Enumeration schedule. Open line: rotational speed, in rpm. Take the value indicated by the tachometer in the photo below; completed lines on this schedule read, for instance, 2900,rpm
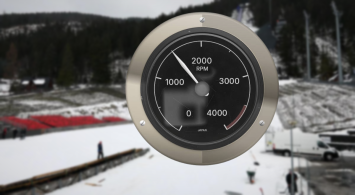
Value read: 1500,rpm
